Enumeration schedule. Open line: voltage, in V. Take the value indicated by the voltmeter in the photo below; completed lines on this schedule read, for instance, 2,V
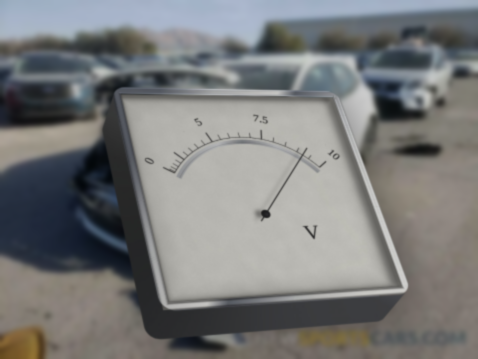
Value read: 9.25,V
